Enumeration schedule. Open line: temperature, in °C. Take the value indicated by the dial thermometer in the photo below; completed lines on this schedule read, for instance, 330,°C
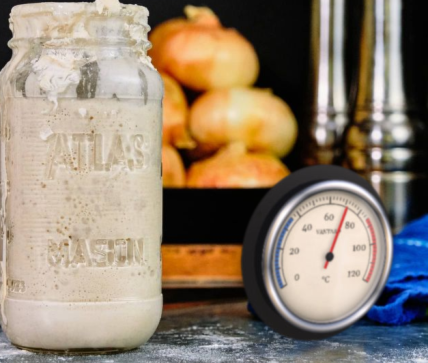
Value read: 70,°C
